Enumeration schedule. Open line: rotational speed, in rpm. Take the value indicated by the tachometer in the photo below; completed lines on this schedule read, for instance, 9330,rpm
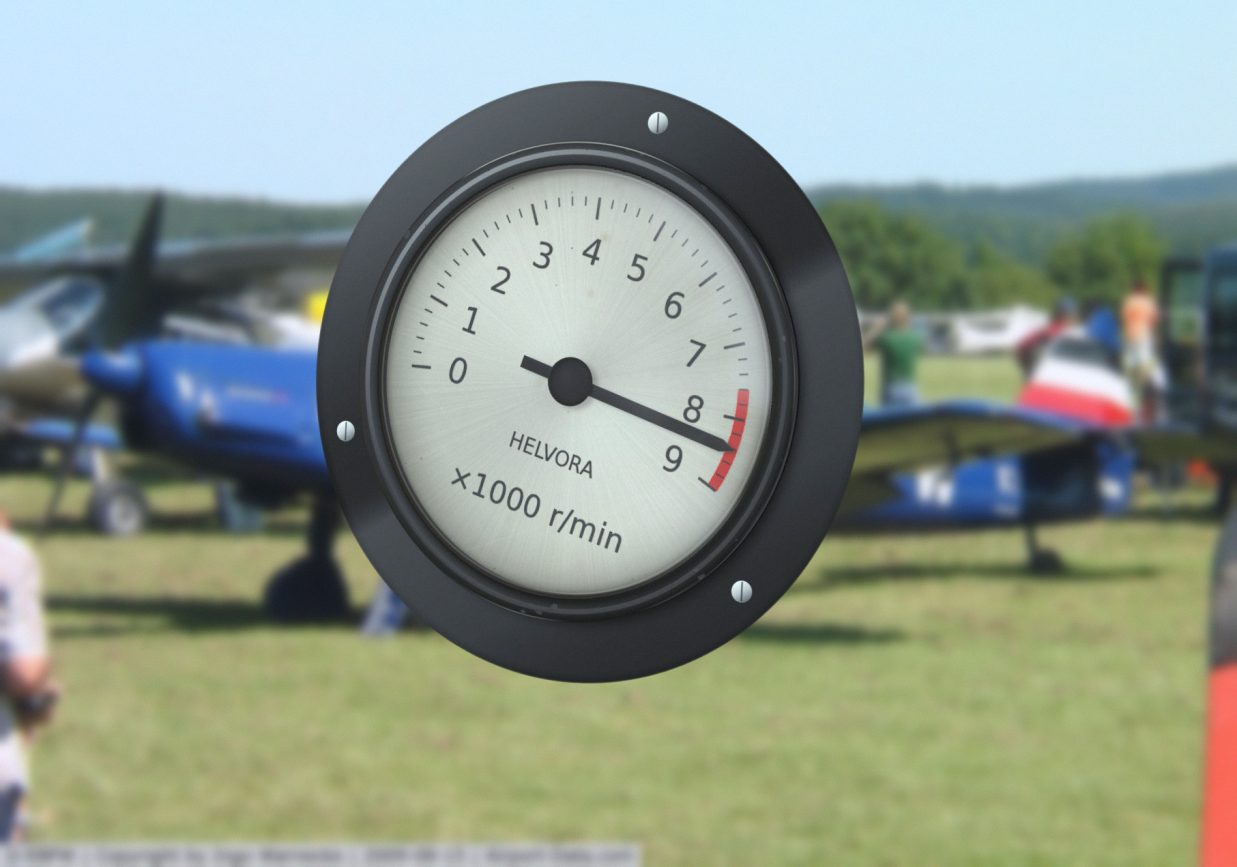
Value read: 8400,rpm
